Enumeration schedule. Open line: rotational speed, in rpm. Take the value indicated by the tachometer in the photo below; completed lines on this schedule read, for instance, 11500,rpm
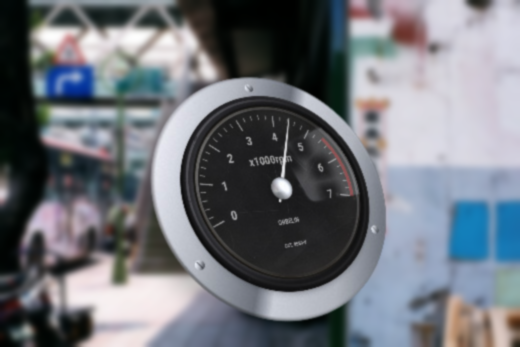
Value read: 4400,rpm
